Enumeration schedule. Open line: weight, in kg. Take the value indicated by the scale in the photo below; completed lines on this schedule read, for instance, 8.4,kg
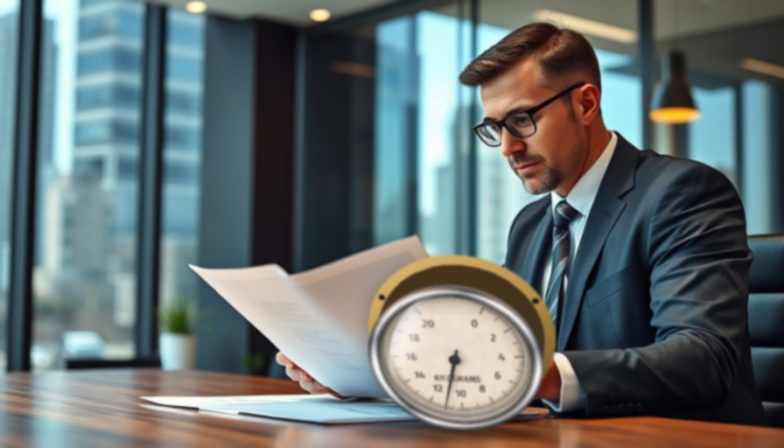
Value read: 11,kg
